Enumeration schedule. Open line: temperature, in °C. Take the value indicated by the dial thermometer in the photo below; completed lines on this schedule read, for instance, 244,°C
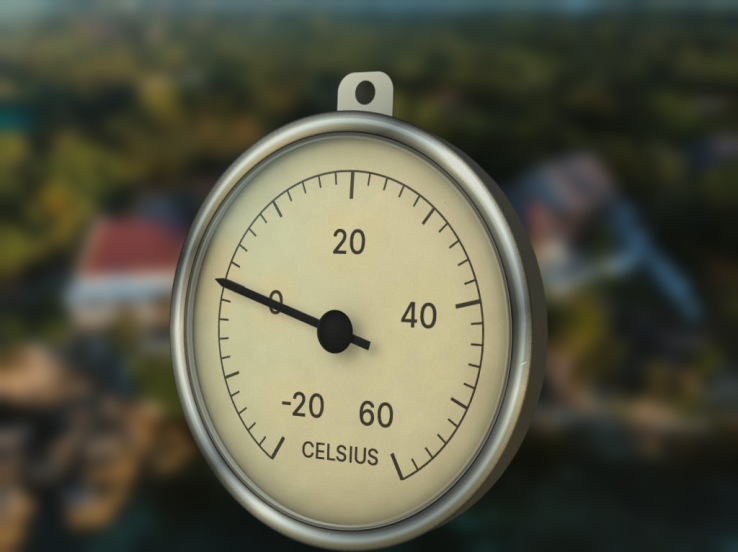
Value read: 0,°C
